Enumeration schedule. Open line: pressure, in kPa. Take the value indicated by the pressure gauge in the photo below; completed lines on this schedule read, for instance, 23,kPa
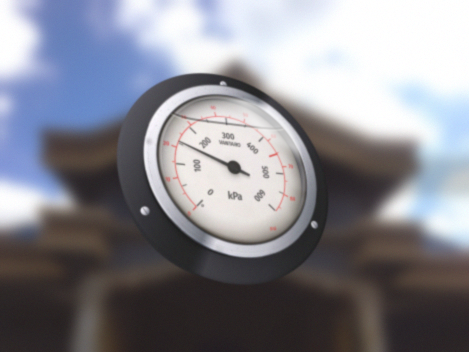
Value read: 150,kPa
